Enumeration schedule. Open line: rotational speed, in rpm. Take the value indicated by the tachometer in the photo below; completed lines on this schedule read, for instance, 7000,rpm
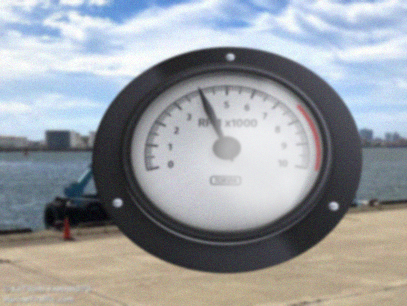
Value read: 4000,rpm
